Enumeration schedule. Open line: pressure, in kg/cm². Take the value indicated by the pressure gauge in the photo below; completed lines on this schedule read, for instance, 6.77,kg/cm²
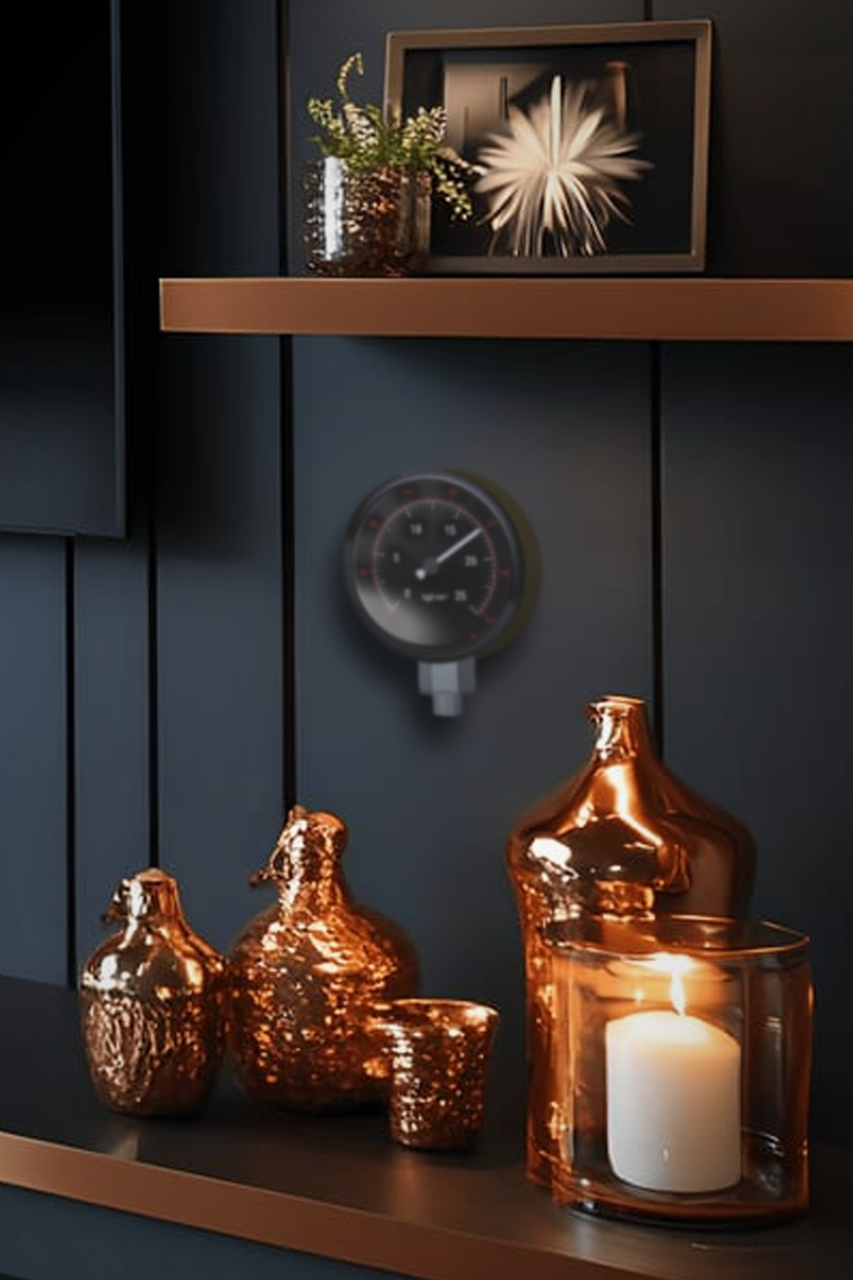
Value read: 17.5,kg/cm²
